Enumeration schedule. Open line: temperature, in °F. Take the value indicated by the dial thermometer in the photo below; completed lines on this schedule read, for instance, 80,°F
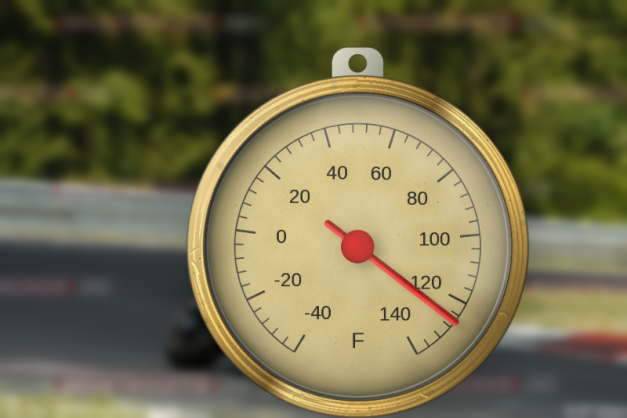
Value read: 126,°F
